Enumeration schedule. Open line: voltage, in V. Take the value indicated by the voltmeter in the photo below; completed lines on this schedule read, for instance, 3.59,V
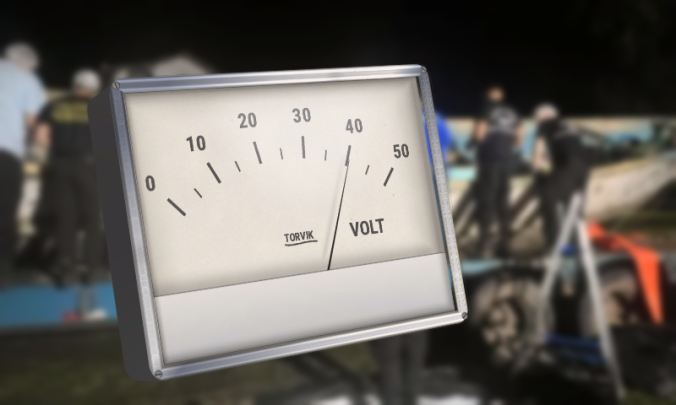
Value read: 40,V
